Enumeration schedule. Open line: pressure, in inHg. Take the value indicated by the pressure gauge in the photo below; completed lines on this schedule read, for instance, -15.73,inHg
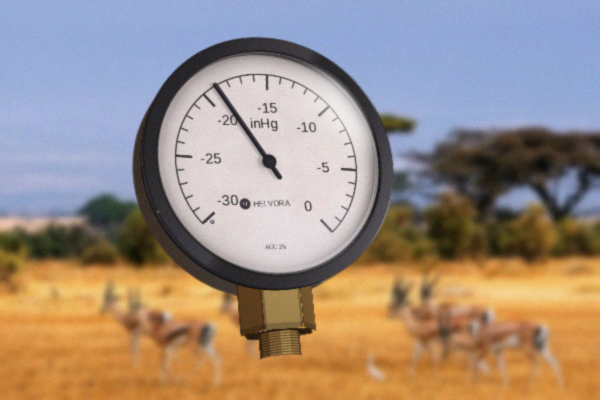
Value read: -19,inHg
